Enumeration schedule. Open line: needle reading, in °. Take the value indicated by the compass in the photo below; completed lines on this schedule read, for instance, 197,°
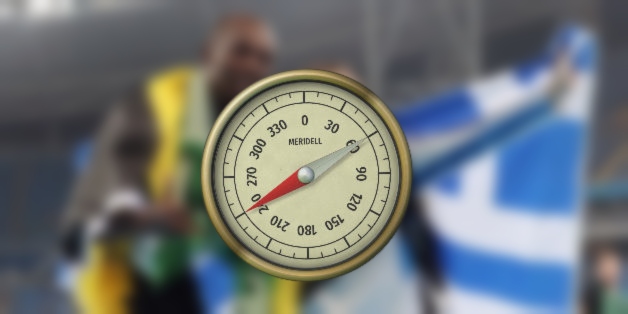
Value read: 240,°
